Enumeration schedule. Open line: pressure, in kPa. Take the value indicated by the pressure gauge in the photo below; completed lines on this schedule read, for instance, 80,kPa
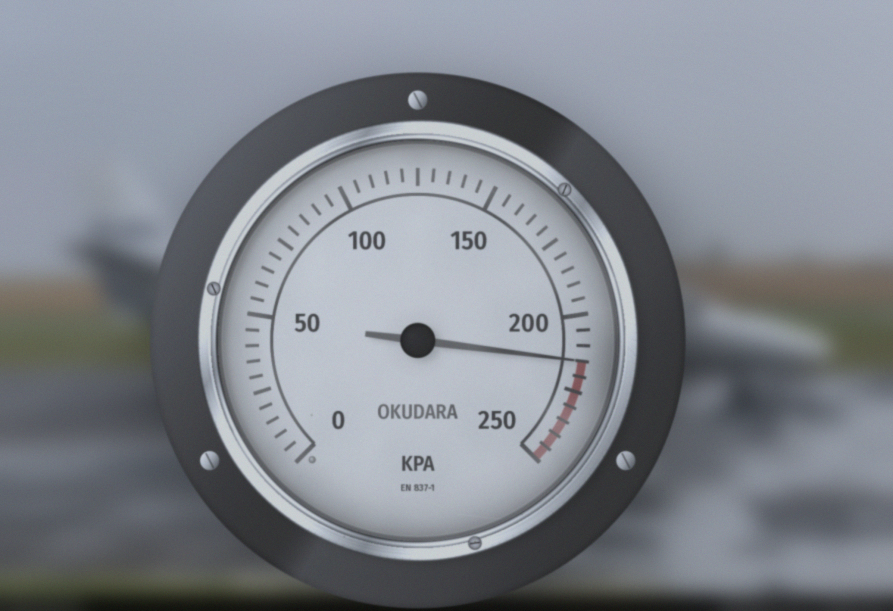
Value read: 215,kPa
